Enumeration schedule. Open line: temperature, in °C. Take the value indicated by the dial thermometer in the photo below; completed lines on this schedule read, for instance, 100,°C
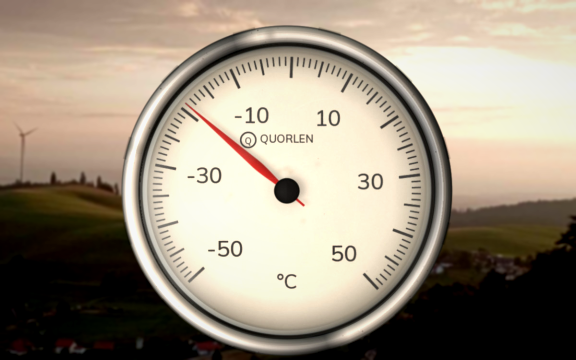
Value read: -19,°C
